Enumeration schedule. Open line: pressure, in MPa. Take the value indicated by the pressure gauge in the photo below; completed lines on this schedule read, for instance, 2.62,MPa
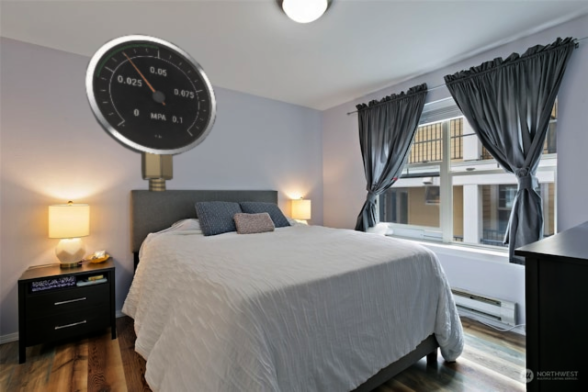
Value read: 0.035,MPa
